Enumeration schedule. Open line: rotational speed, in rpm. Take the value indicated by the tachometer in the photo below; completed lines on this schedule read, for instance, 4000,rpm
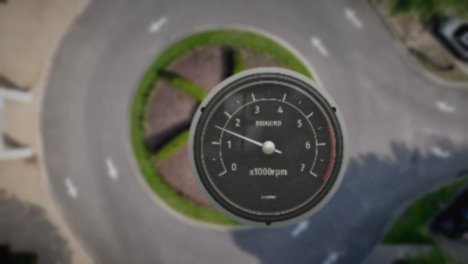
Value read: 1500,rpm
